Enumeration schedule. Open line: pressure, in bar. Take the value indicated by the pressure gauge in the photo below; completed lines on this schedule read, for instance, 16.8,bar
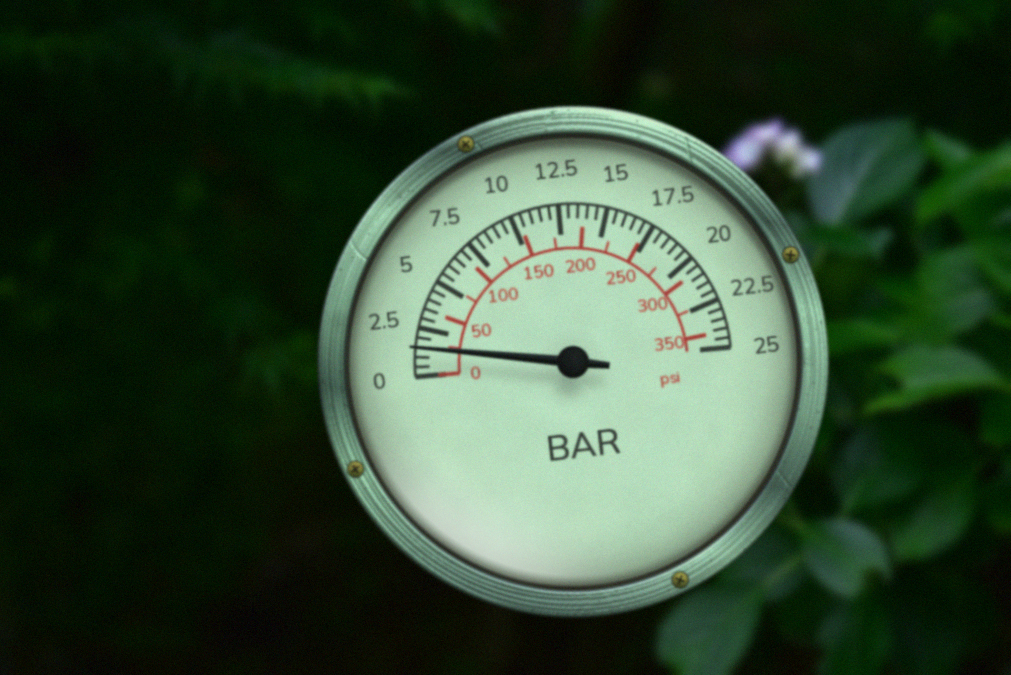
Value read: 1.5,bar
